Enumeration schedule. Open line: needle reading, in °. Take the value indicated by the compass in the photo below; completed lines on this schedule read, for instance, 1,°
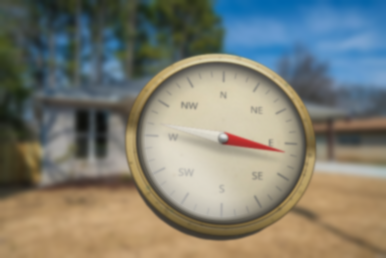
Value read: 100,°
